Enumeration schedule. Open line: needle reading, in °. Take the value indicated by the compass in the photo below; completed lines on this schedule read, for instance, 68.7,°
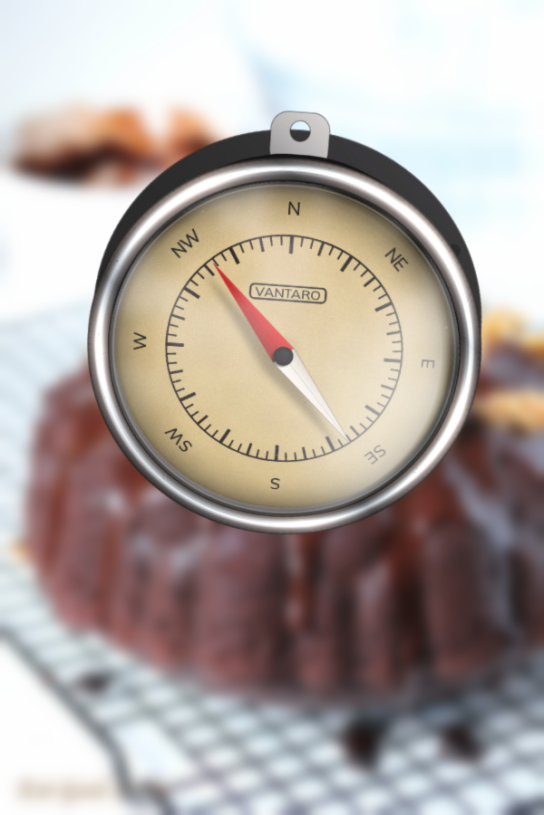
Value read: 320,°
